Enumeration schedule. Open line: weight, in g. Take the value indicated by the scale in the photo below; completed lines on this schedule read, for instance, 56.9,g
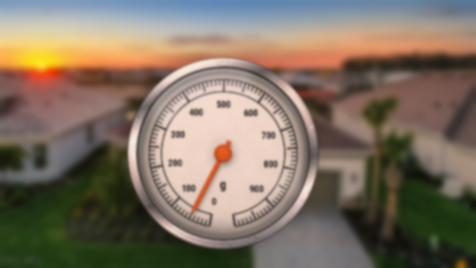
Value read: 50,g
